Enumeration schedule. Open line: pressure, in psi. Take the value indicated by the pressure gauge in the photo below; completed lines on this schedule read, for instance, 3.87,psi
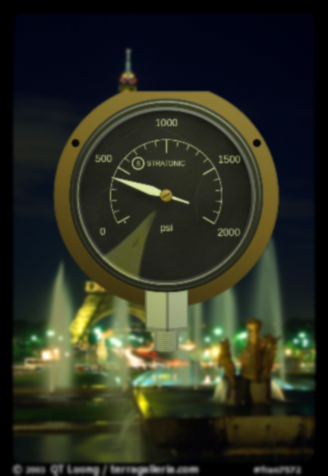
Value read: 400,psi
